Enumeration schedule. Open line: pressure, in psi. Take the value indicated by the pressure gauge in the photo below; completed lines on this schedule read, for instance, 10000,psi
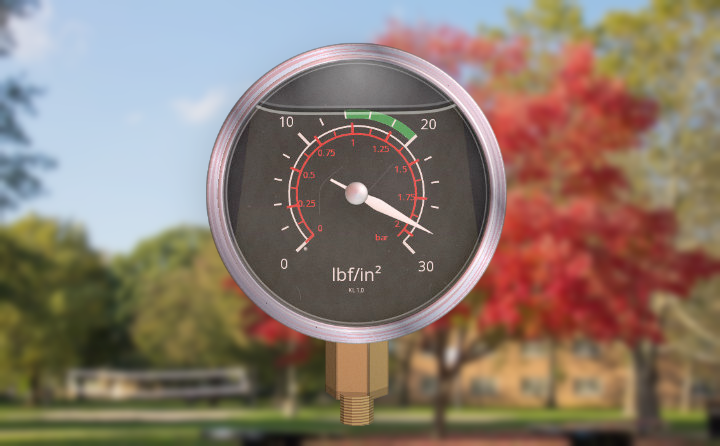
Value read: 28,psi
